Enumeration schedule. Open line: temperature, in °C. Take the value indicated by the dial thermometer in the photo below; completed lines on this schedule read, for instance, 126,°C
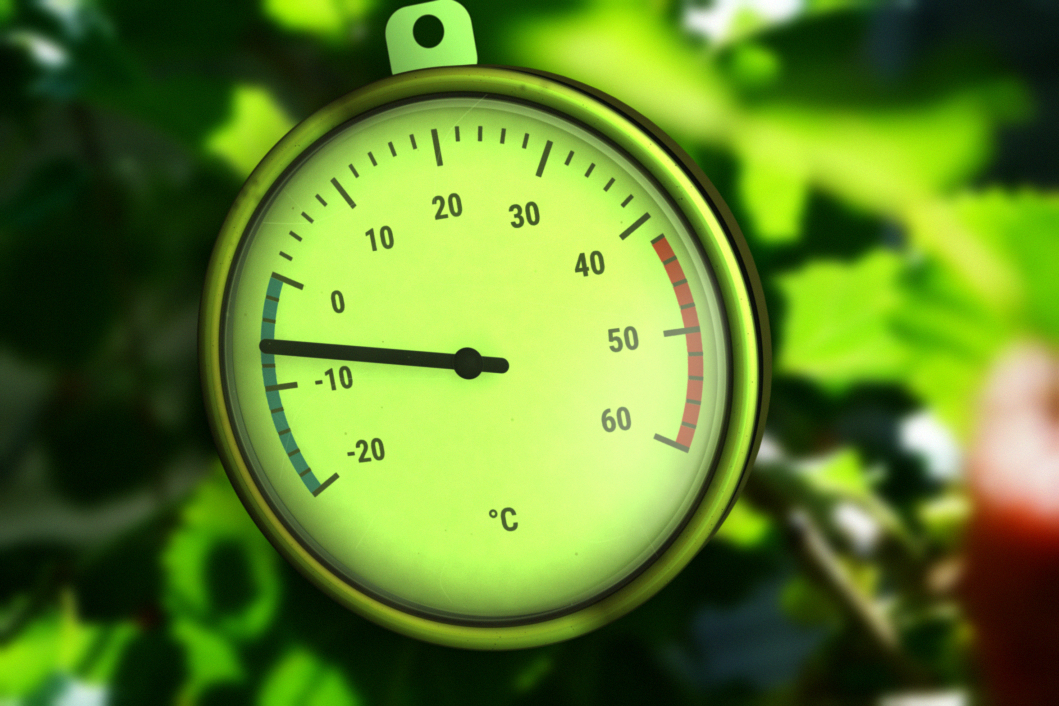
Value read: -6,°C
